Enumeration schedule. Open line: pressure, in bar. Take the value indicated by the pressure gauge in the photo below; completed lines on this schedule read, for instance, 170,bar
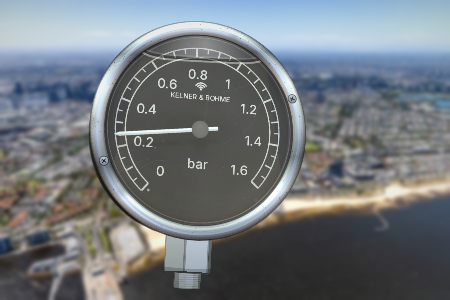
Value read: 0.25,bar
